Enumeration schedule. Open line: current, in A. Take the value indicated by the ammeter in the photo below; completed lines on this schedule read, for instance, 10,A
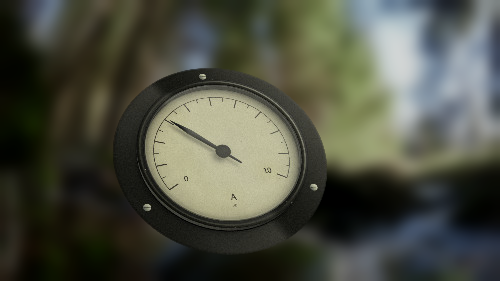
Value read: 3,A
